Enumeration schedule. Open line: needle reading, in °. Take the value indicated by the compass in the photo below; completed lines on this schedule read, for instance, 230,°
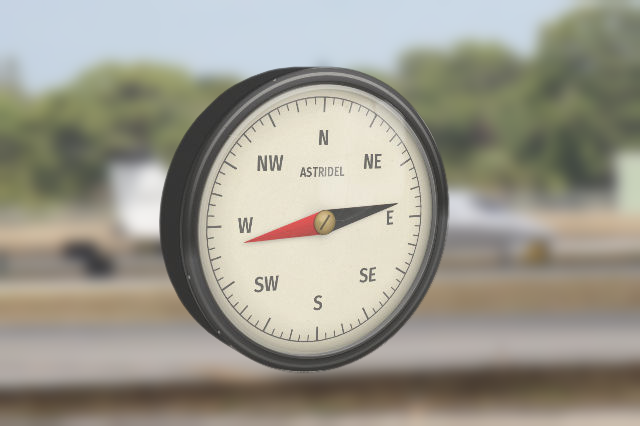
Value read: 260,°
